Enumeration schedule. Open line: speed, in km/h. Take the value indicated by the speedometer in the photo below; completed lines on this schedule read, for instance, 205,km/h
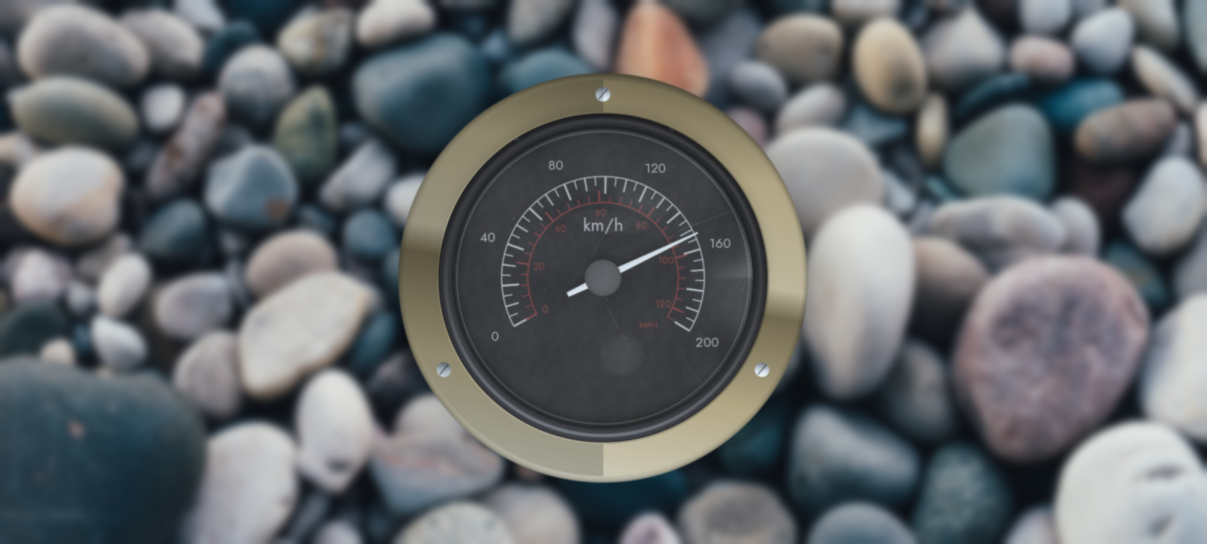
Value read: 152.5,km/h
